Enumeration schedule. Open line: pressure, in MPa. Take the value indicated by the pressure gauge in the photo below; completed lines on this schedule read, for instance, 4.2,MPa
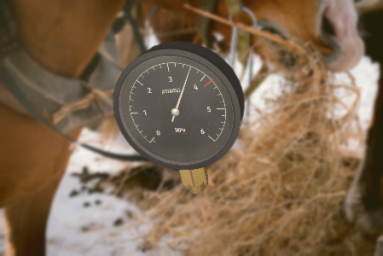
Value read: 3.6,MPa
